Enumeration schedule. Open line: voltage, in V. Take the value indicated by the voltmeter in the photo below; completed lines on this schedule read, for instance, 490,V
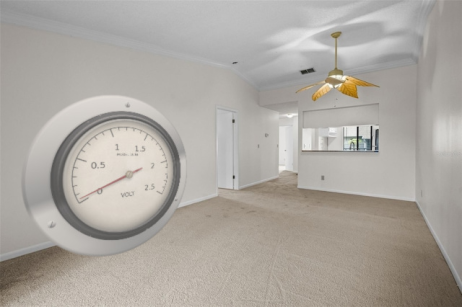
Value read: 0.05,V
